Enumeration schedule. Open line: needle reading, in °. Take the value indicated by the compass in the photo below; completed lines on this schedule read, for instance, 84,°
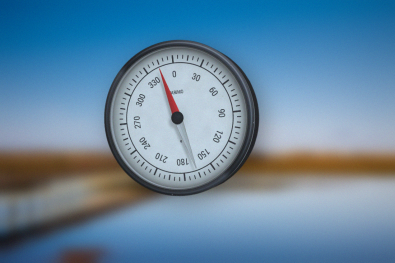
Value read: 345,°
